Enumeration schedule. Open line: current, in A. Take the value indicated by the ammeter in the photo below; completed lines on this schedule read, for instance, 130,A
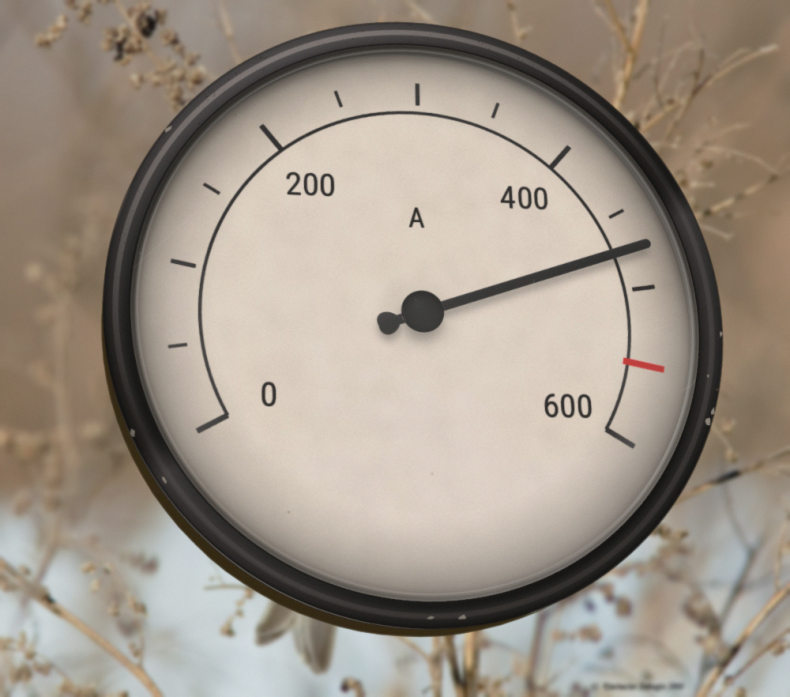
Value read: 475,A
